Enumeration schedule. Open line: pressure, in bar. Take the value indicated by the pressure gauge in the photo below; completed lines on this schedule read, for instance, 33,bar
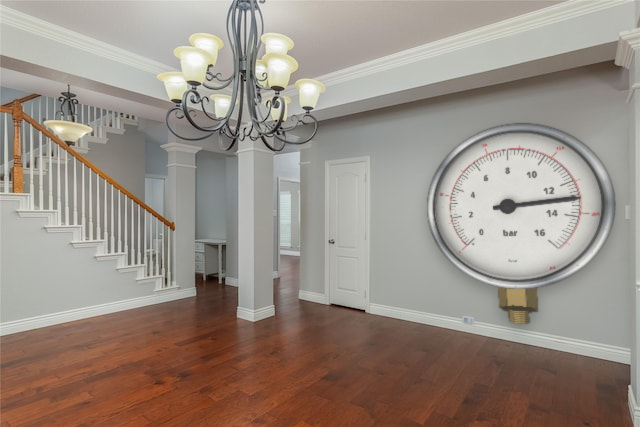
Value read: 13,bar
